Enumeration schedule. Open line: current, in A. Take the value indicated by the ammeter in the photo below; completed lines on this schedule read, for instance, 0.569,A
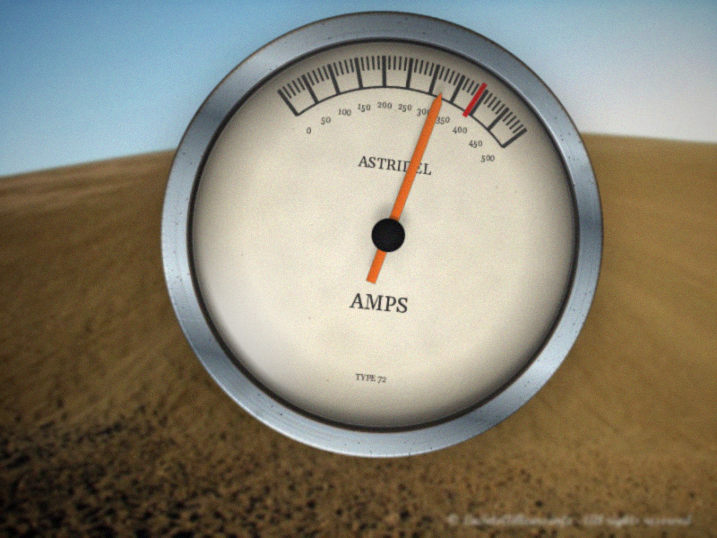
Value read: 320,A
